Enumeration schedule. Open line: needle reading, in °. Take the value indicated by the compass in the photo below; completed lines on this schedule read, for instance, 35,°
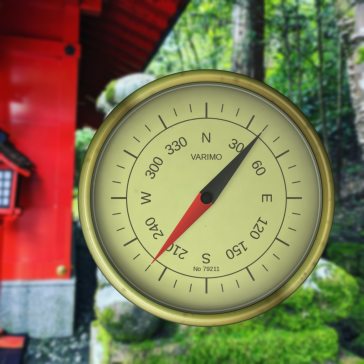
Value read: 220,°
